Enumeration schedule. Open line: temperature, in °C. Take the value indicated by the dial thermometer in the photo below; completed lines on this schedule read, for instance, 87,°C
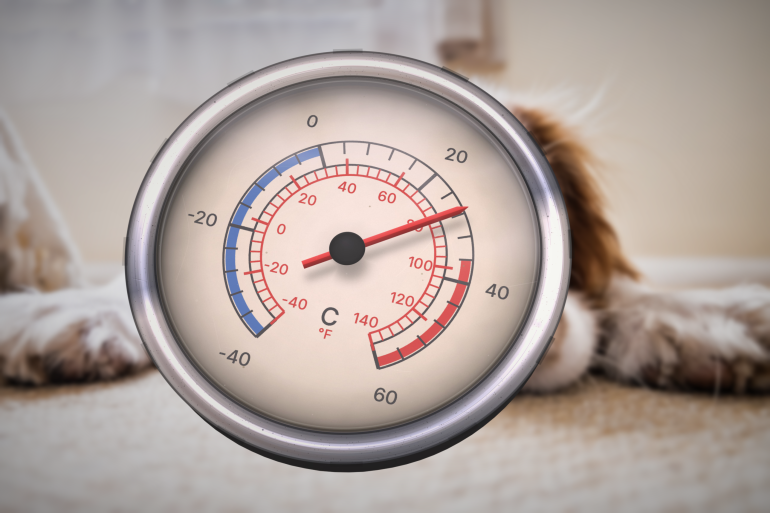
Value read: 28,°C
